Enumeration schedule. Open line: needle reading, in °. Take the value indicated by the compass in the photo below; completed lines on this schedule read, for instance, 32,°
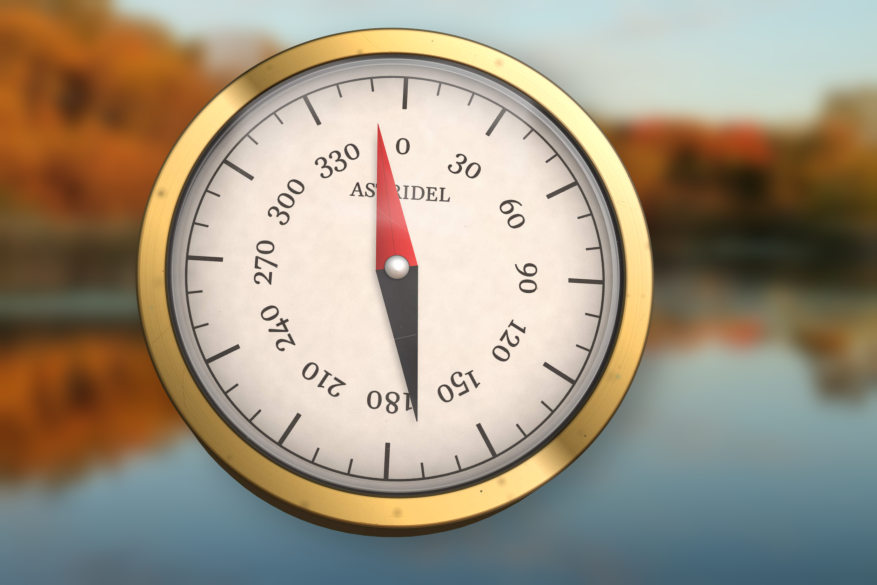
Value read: 350,°
